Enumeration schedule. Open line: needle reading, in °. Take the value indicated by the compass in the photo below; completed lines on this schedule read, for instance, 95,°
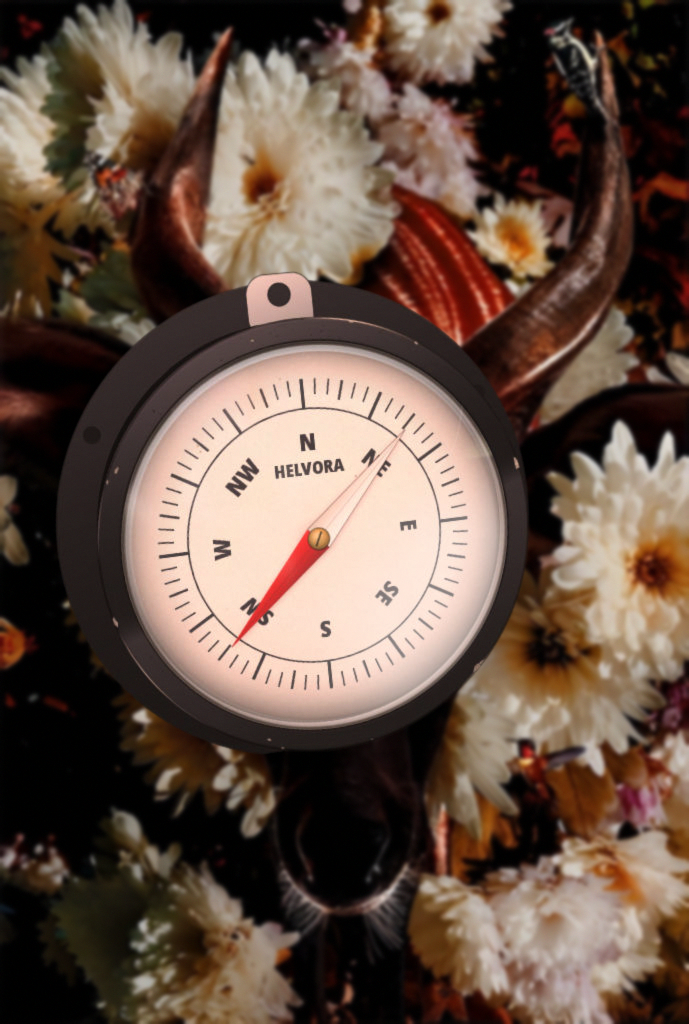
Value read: 225,°
